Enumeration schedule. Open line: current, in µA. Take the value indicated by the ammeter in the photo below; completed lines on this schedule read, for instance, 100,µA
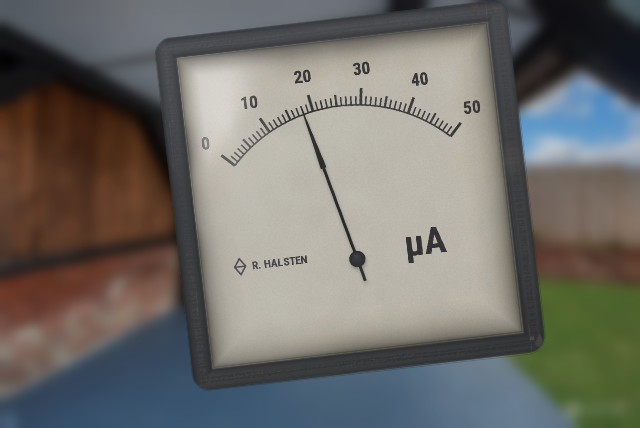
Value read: 18,µA
